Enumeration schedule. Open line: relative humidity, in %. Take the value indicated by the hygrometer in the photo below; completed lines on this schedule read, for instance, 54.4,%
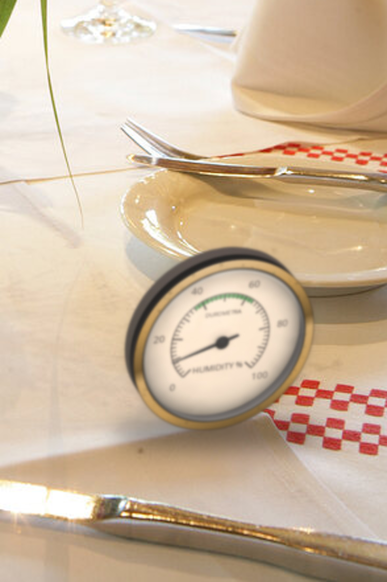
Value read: 10,%
